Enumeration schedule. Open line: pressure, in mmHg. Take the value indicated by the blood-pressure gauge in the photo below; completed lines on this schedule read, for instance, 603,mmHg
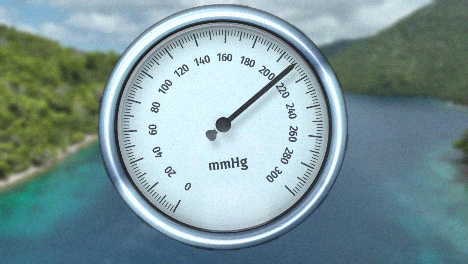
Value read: 210,mmHg
